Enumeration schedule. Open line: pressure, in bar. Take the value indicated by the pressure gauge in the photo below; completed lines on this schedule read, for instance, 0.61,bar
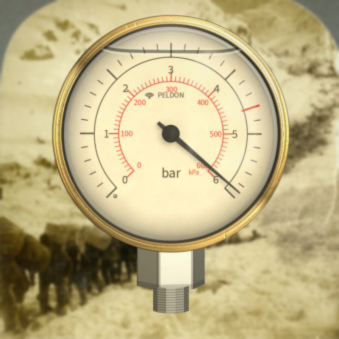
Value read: 5.9,bar
